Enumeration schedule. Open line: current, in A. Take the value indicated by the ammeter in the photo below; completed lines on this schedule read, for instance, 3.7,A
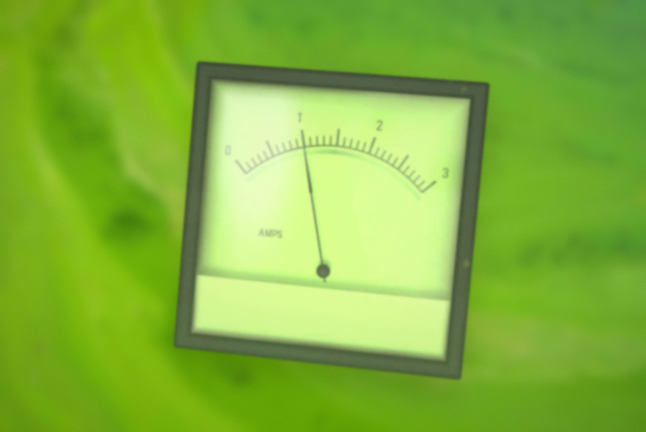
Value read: 1,A
